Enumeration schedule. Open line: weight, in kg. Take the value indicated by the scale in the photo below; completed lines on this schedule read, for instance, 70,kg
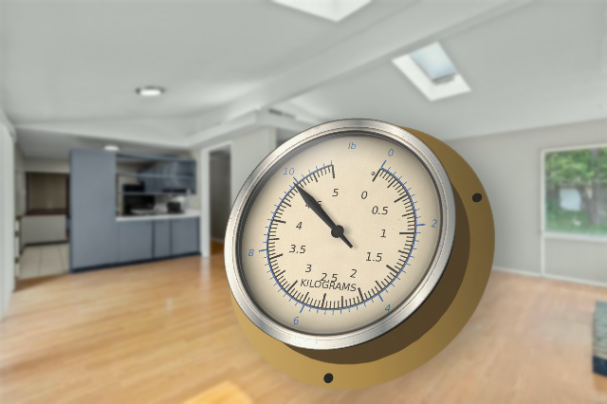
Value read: 4.5,kg
